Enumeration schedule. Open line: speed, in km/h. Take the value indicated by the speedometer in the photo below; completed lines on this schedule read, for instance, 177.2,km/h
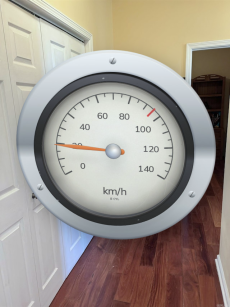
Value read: 20,km/h
